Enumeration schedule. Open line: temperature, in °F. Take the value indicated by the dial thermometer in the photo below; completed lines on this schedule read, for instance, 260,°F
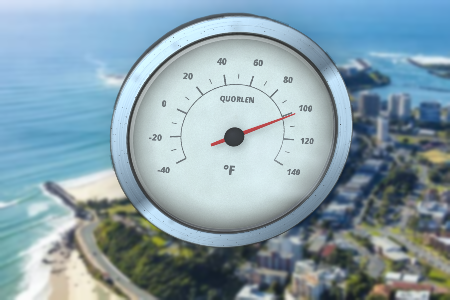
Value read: 100,°F
